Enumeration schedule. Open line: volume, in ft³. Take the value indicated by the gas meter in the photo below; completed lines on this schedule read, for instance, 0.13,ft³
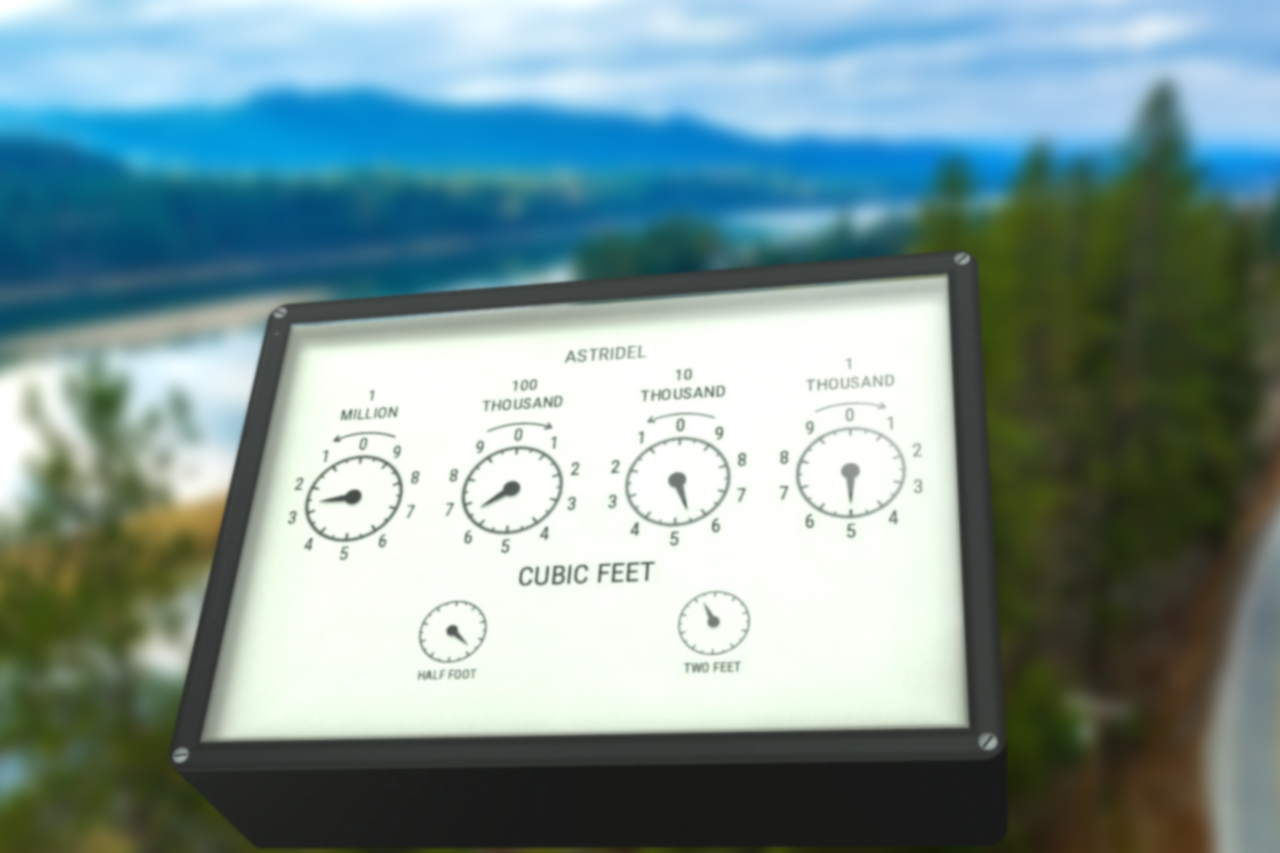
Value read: 265500,ft³
